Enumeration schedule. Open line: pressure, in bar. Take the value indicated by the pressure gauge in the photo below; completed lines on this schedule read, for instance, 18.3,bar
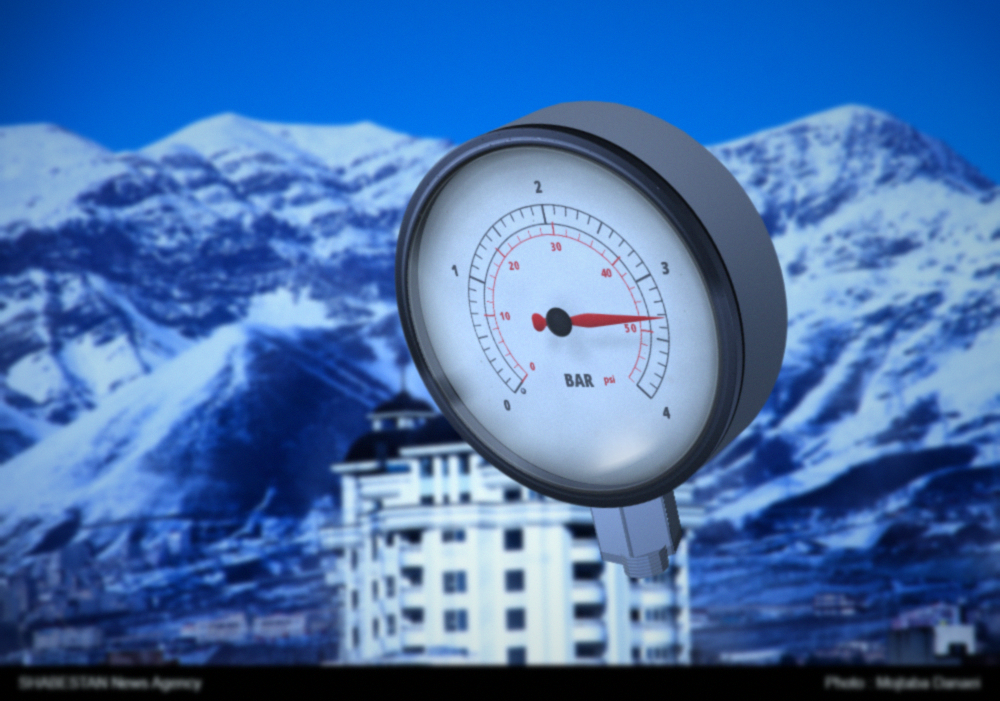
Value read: 3.3,bar
